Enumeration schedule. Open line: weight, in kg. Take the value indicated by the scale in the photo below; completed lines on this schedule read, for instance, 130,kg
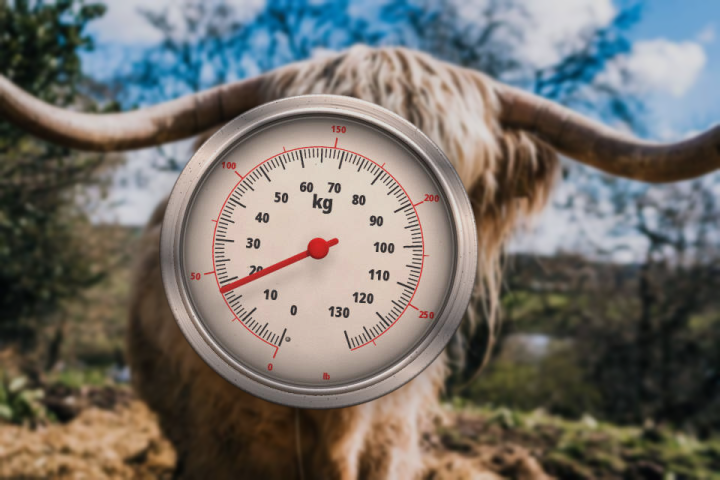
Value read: 18,kg
